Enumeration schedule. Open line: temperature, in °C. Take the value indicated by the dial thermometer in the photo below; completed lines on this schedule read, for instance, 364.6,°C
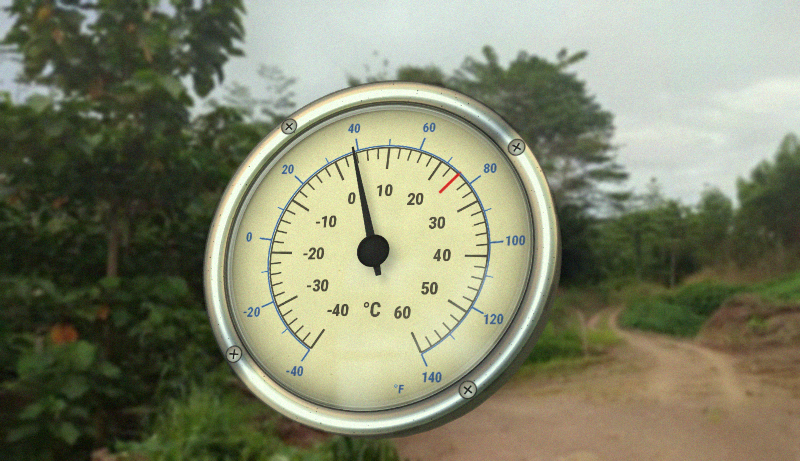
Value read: 4,°C
